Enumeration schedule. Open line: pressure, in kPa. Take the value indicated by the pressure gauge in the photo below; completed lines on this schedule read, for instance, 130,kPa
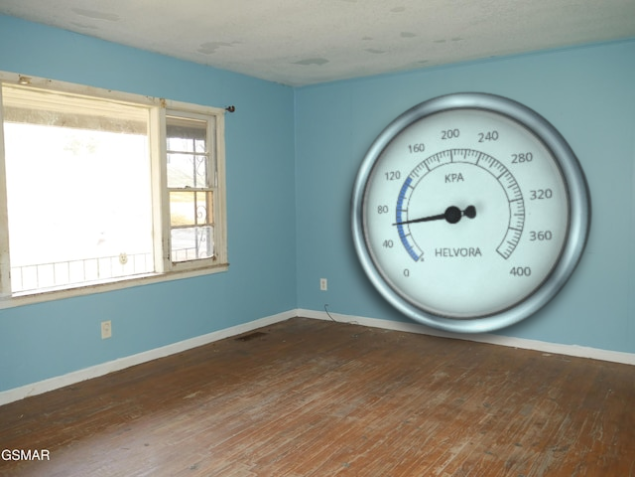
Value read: 60,kPa
